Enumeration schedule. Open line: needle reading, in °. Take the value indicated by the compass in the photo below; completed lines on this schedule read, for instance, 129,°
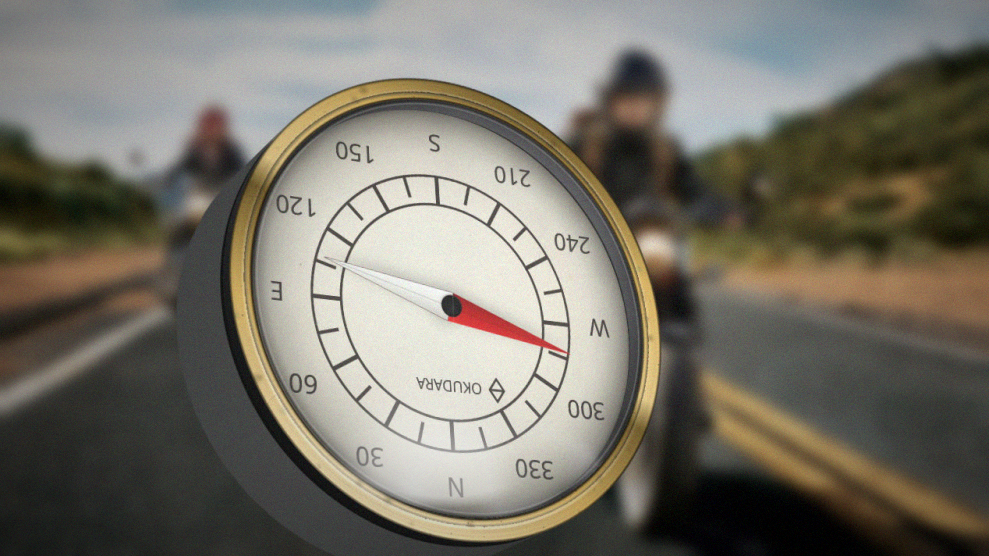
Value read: 285,°
